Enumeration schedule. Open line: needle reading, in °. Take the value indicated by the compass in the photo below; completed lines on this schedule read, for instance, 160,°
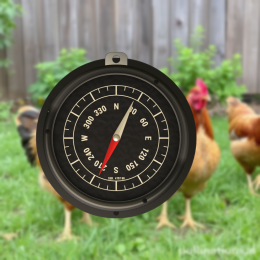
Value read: 205,°
